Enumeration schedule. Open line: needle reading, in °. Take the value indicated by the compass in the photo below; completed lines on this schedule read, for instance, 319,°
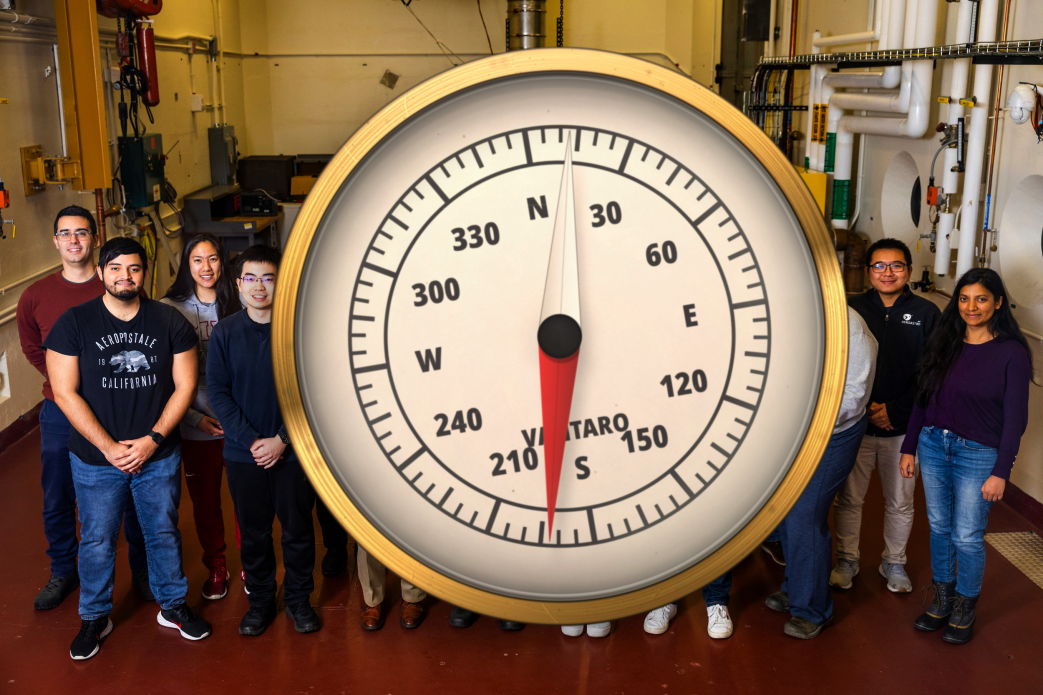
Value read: 192.5,°
